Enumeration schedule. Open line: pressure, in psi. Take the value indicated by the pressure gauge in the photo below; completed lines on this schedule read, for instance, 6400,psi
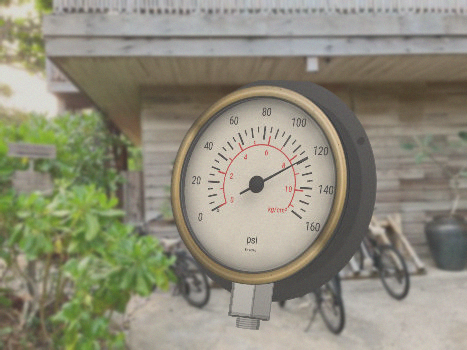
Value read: 120,psi
